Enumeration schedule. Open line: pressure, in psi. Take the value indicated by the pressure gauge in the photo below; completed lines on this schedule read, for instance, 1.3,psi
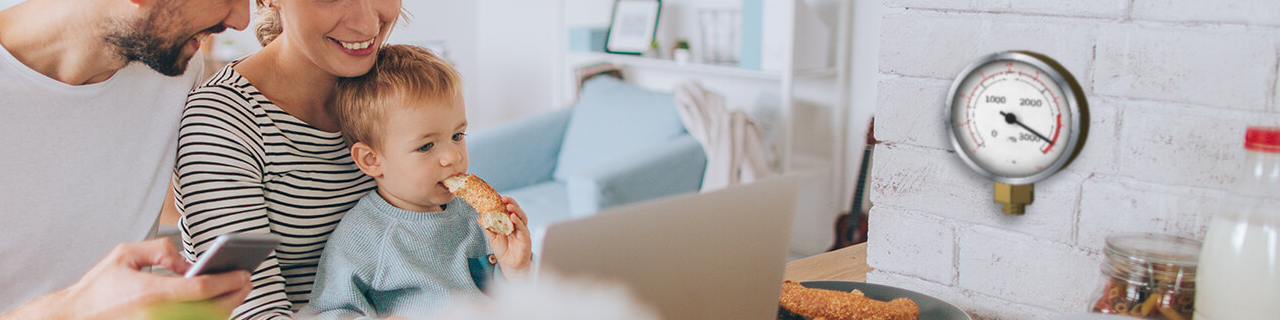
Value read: 2800,psi
